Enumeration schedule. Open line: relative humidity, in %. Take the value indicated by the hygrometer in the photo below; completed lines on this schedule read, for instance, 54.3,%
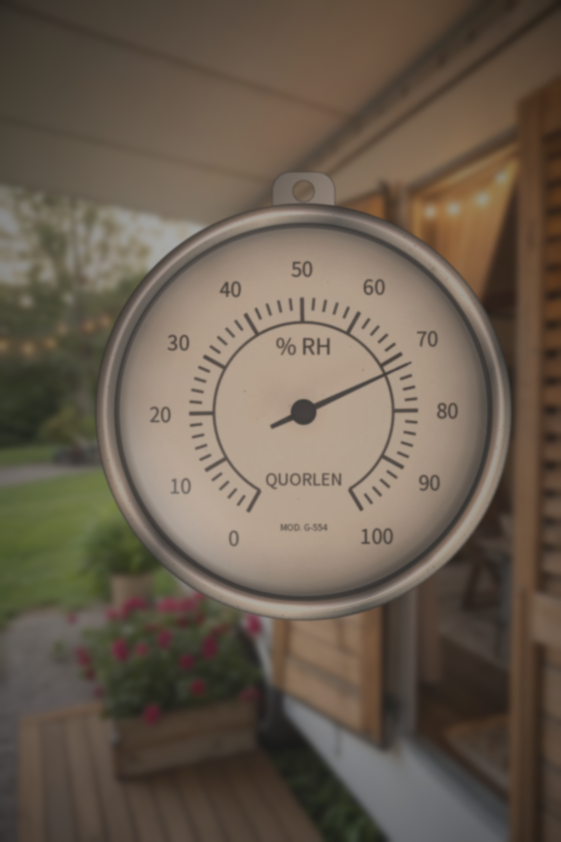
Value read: 72,%
